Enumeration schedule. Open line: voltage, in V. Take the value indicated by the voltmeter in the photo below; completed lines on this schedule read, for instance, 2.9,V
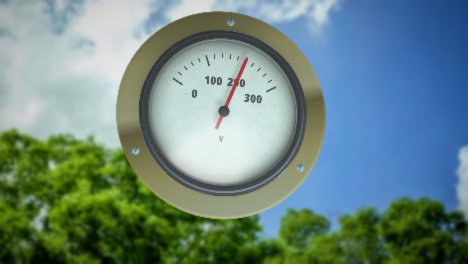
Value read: 200,V
